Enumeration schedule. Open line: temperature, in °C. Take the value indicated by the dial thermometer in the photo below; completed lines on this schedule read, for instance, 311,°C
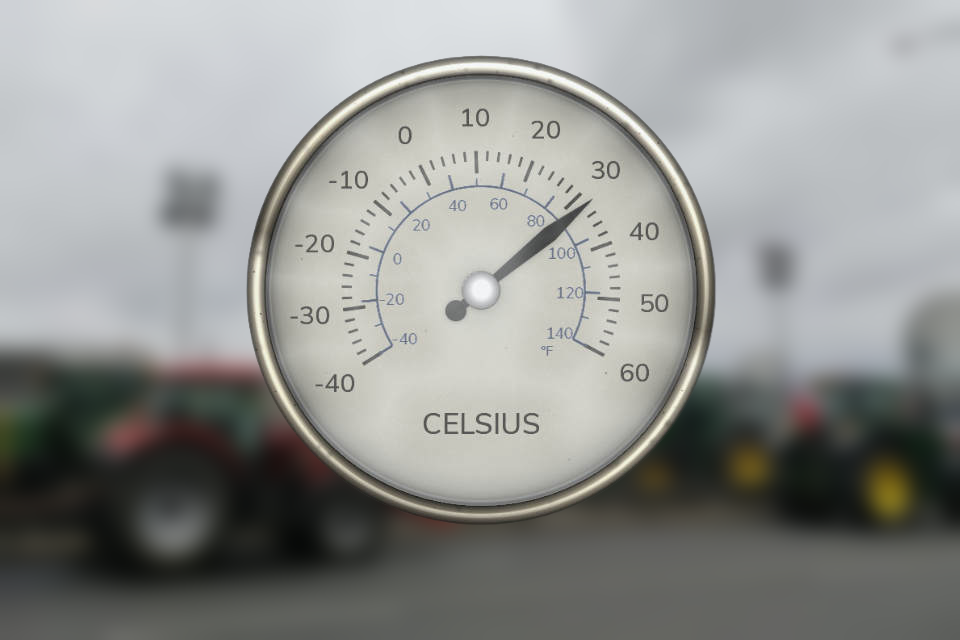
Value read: 32,°C
